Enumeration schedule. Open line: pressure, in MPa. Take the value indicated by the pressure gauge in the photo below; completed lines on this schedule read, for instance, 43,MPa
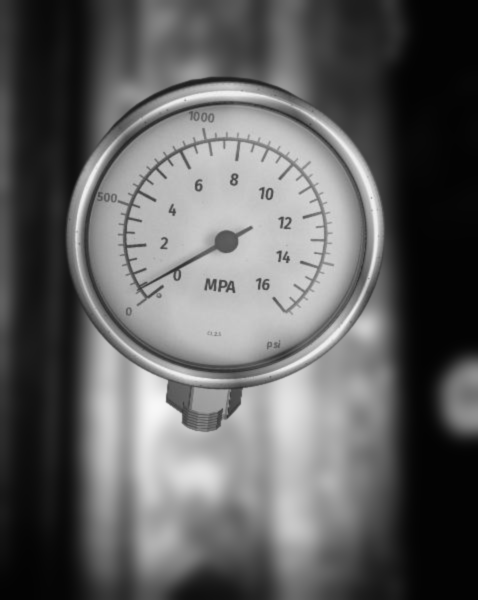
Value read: 0.5,MPa
